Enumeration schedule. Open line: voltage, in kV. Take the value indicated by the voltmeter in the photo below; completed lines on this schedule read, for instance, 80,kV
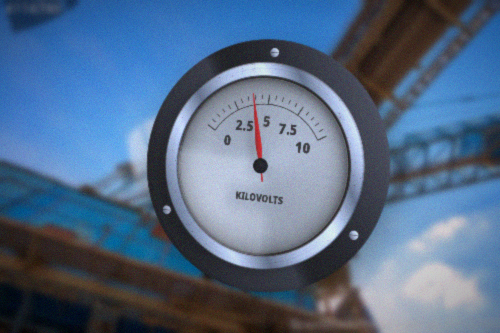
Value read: 4,kV
